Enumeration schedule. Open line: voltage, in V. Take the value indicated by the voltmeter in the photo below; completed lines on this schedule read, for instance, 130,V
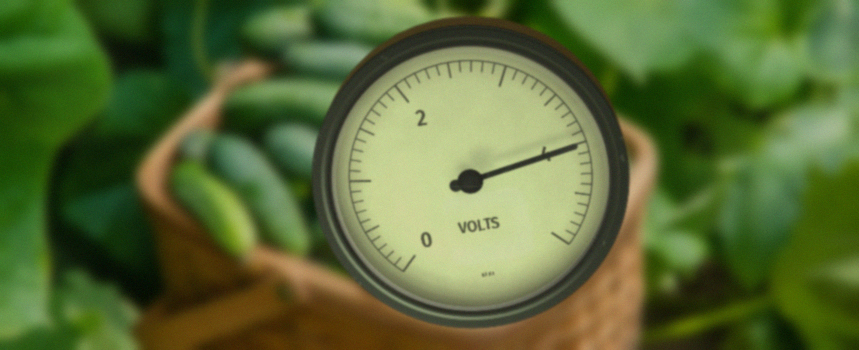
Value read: 4,V
